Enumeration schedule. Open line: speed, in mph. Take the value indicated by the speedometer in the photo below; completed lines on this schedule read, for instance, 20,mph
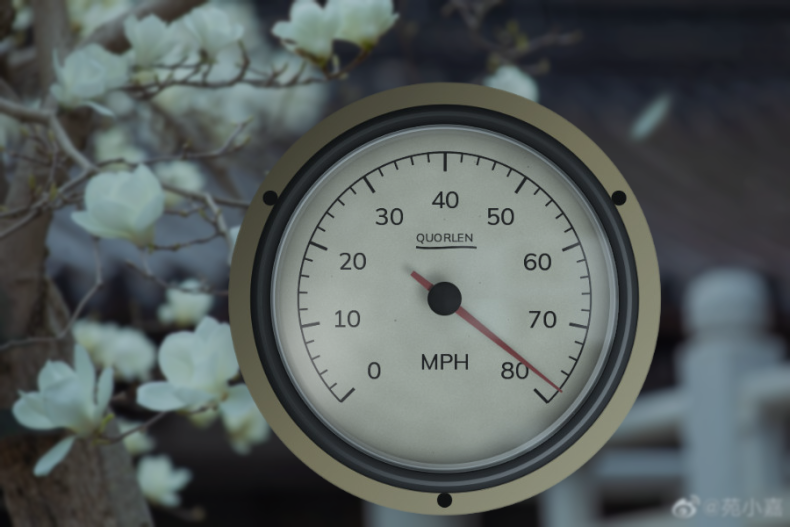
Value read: 78,mph
